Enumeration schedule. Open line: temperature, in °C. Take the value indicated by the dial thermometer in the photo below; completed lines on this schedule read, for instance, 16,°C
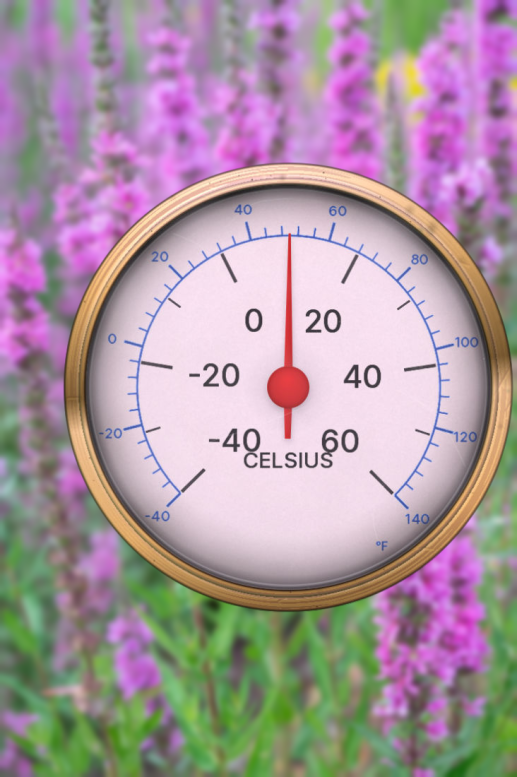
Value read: 10,°C
